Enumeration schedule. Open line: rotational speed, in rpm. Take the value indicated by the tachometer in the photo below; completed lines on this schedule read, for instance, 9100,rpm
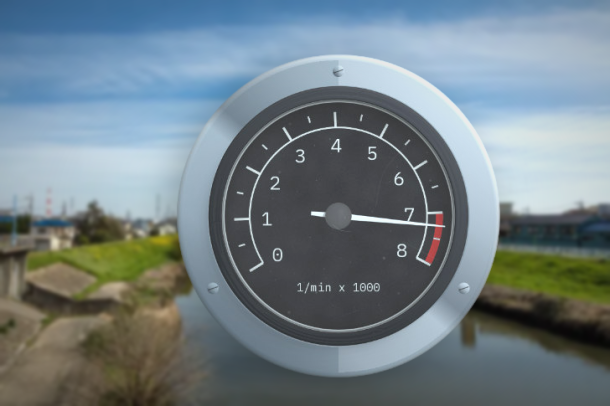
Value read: 7250,rpm
